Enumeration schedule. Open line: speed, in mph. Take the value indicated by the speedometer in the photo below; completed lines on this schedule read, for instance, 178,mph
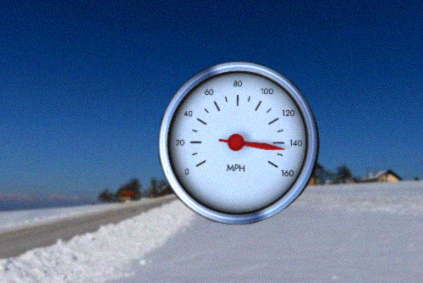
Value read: 145,mph
